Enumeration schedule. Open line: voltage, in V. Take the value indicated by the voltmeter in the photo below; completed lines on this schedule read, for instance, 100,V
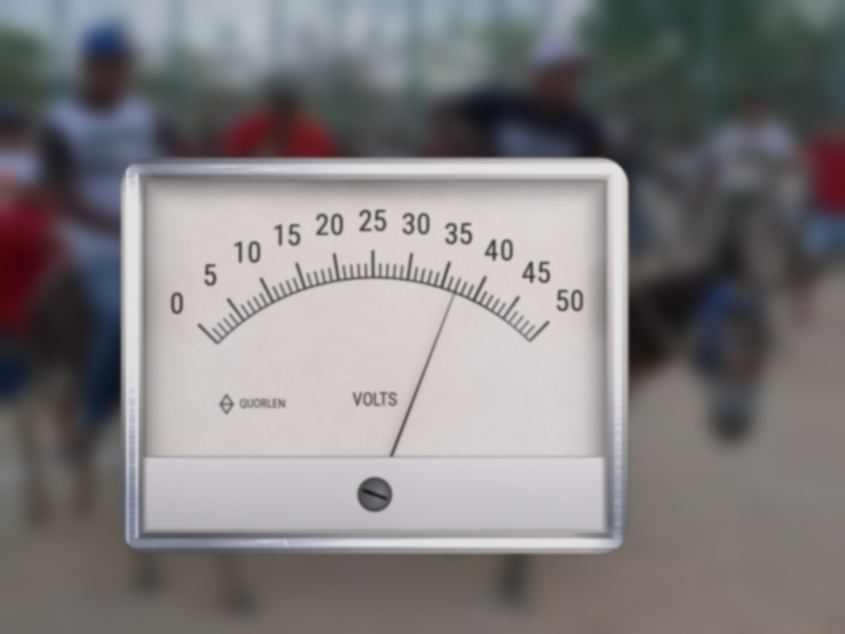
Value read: 37,V
